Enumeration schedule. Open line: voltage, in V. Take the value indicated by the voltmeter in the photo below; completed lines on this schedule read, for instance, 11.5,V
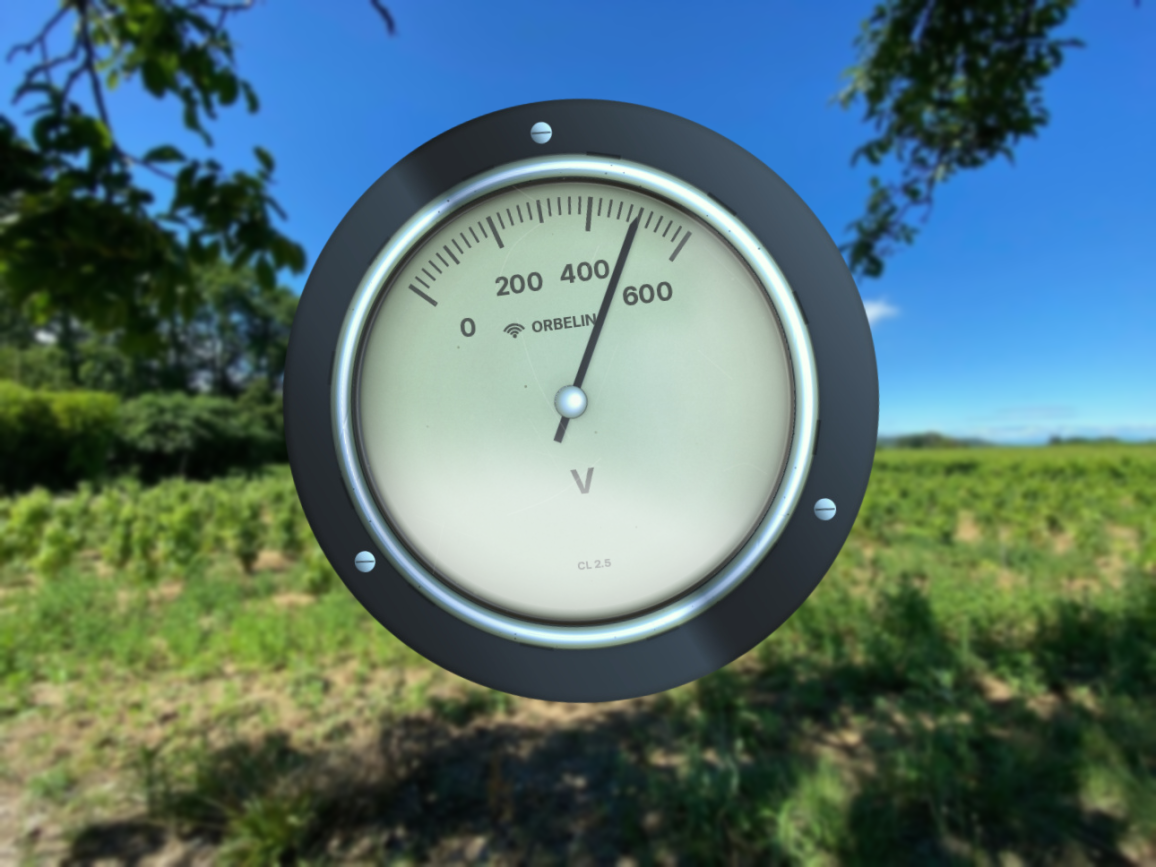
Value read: 500,V
